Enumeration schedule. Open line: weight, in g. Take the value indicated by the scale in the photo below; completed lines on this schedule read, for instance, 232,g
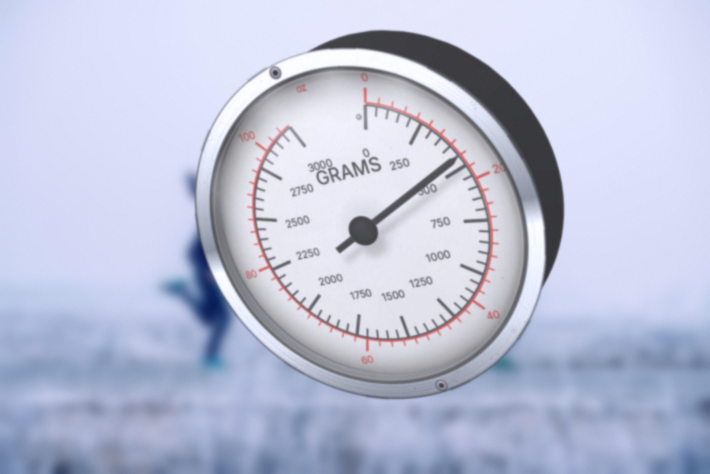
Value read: 450,g
